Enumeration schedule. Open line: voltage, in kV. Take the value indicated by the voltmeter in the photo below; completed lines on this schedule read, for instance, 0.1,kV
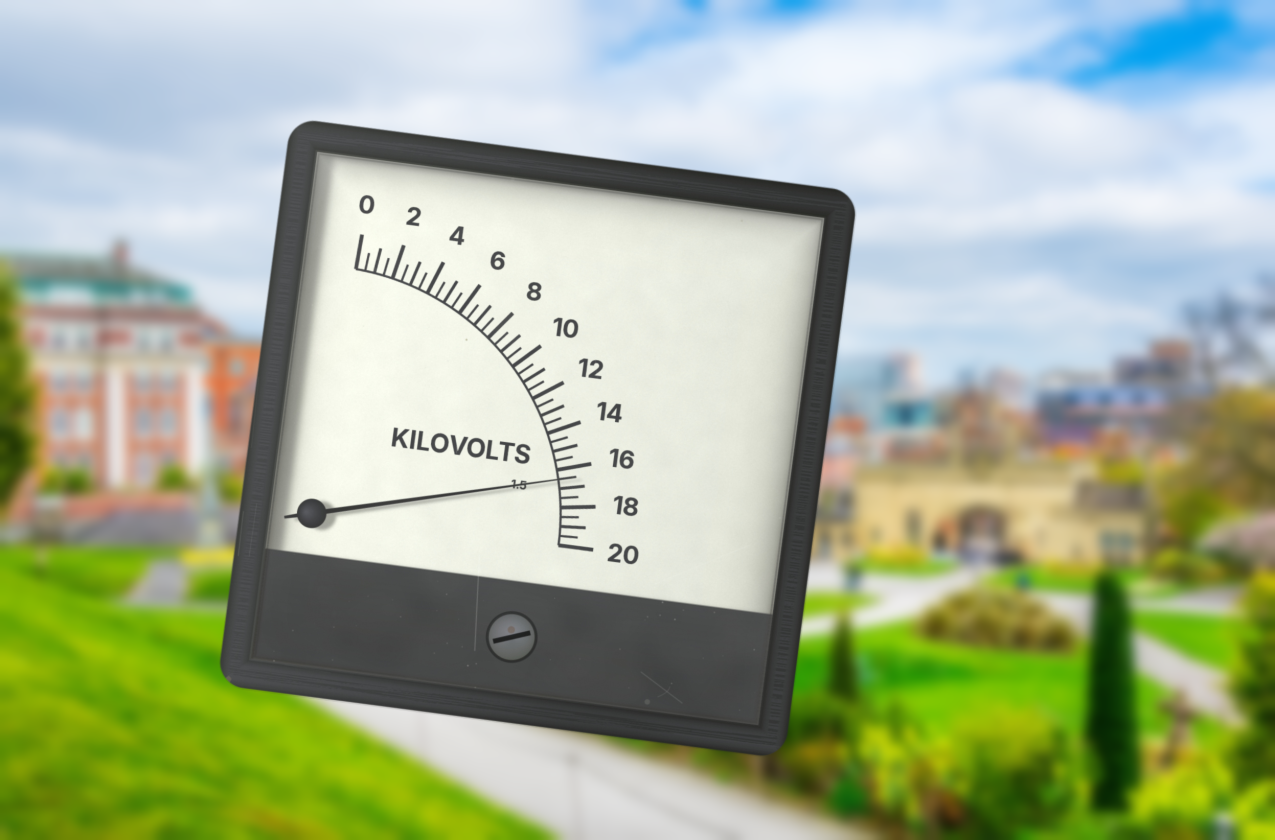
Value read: 16.5,kV
